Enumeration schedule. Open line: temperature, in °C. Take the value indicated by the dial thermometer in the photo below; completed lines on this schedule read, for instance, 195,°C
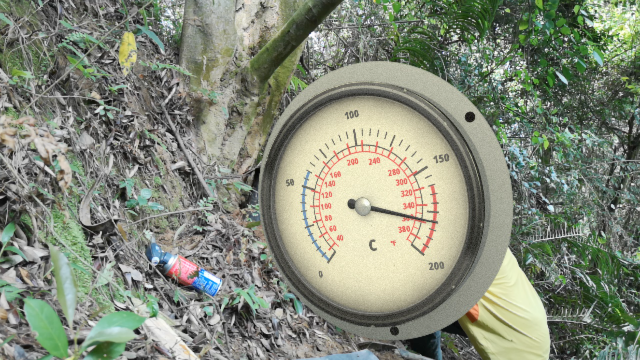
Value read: 180,°C
